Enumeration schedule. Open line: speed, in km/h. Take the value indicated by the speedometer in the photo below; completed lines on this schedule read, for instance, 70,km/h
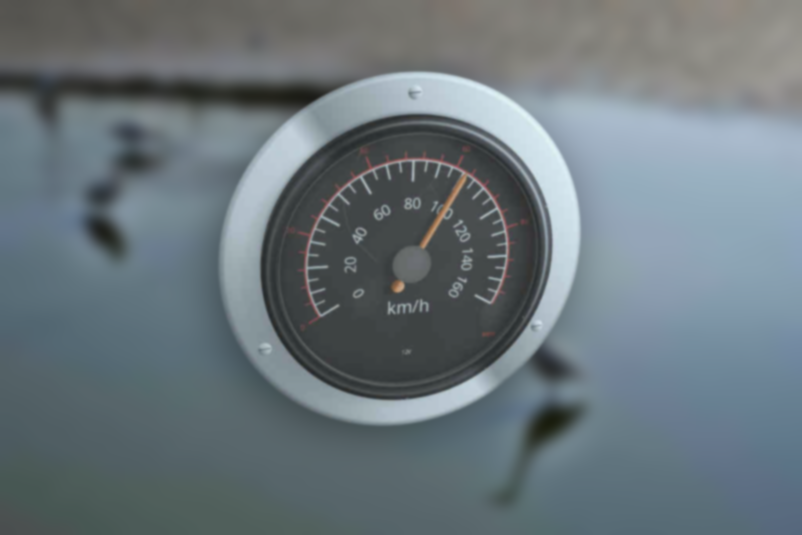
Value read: 100,km/h
